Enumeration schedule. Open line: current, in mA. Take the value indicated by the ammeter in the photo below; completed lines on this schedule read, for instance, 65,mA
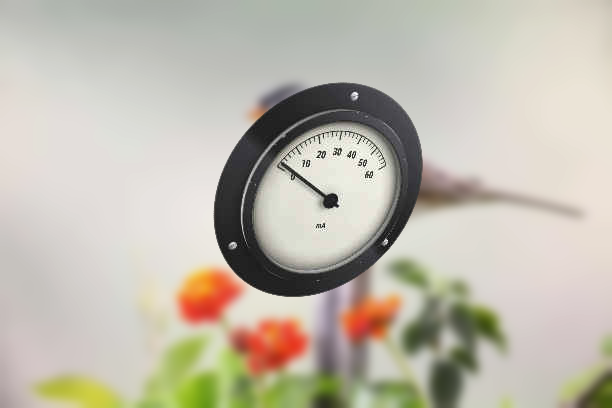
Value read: 2,mA
